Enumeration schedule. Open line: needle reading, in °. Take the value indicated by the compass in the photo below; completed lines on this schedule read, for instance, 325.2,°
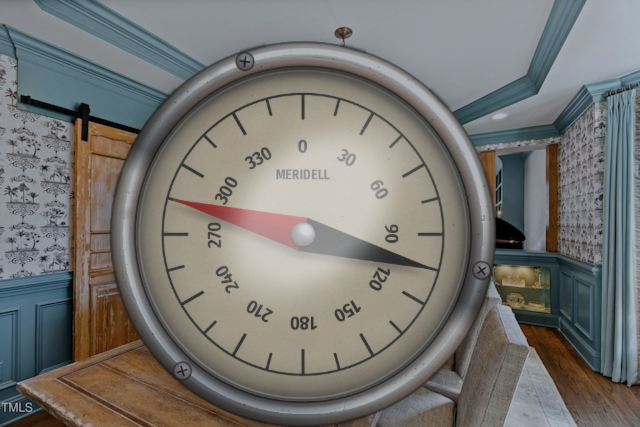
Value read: 285,°
